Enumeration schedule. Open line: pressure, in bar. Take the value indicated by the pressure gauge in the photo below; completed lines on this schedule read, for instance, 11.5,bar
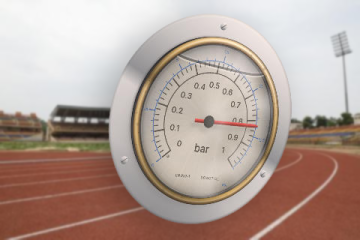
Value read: 0.82,bar
